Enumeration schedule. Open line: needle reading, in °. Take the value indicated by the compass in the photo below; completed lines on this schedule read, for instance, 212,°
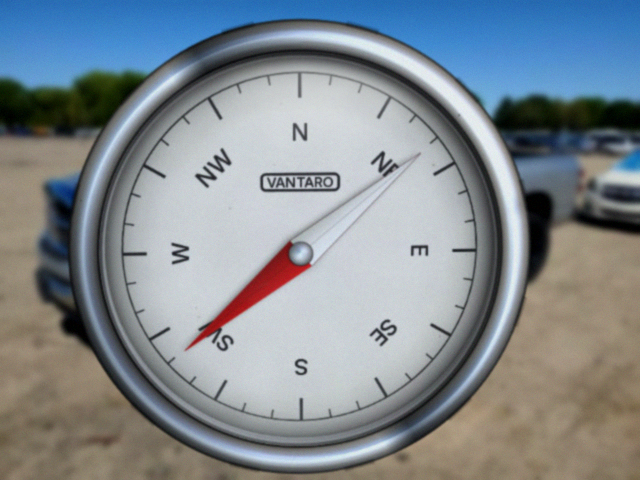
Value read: 230,°
